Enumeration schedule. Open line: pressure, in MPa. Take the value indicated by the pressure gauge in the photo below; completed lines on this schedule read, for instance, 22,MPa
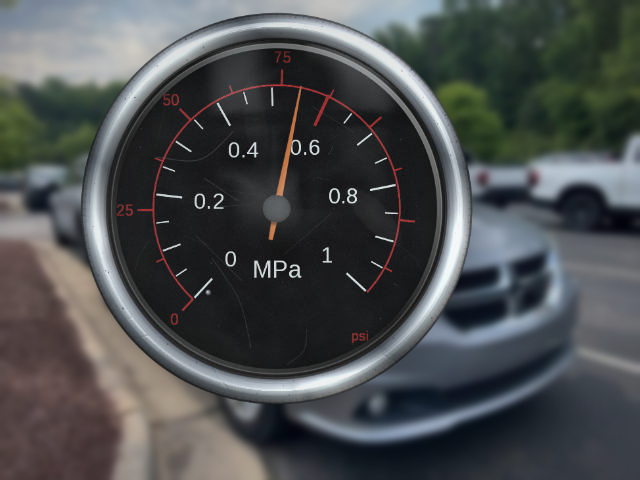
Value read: 0.55,MPa
